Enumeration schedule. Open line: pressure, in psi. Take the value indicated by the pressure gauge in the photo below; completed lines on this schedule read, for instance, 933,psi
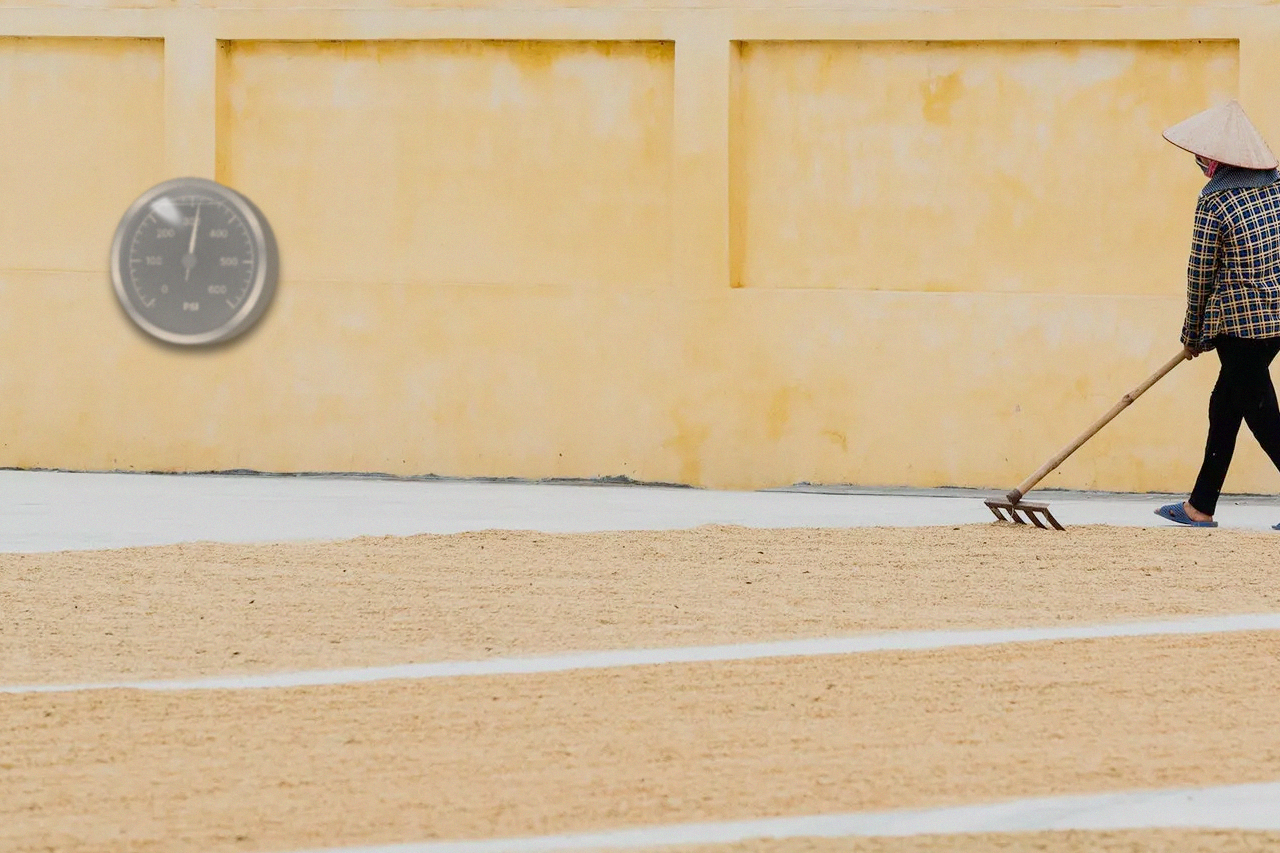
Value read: 320,psi
